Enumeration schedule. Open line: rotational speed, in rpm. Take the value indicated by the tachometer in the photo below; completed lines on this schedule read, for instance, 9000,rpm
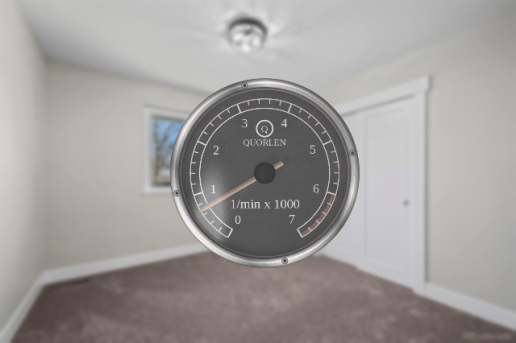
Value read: 700,rpm
